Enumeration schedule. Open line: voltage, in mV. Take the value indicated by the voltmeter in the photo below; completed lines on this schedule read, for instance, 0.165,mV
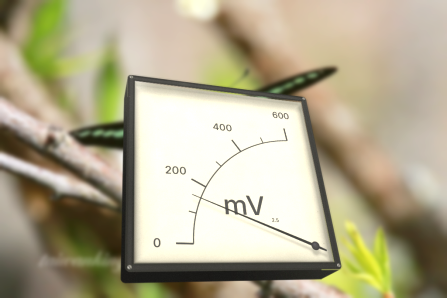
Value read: 150,mV
